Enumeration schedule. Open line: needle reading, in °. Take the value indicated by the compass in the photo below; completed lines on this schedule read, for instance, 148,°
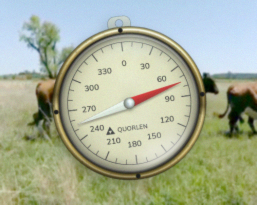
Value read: 75,°
